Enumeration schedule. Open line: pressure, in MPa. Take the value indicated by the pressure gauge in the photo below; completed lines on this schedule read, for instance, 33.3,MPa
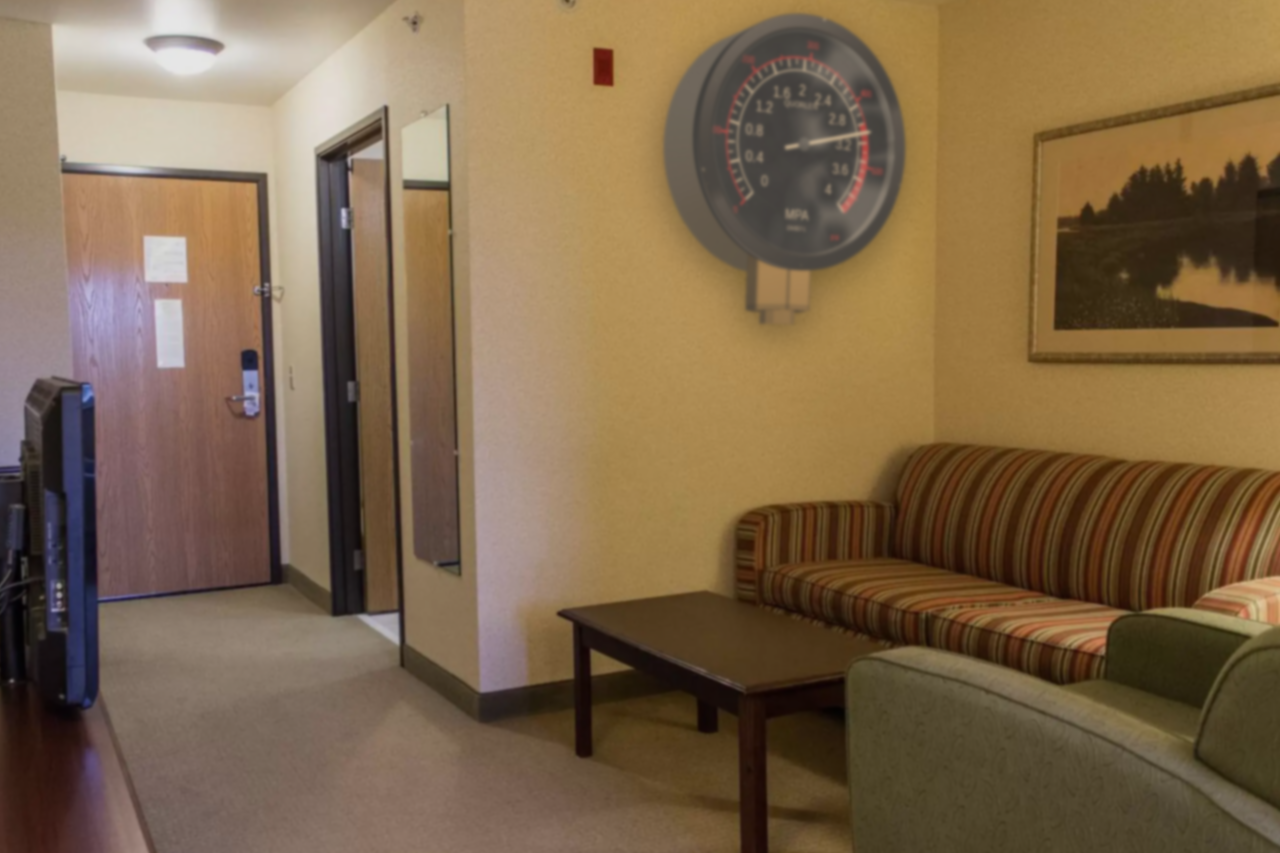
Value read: 3.1,MPa
